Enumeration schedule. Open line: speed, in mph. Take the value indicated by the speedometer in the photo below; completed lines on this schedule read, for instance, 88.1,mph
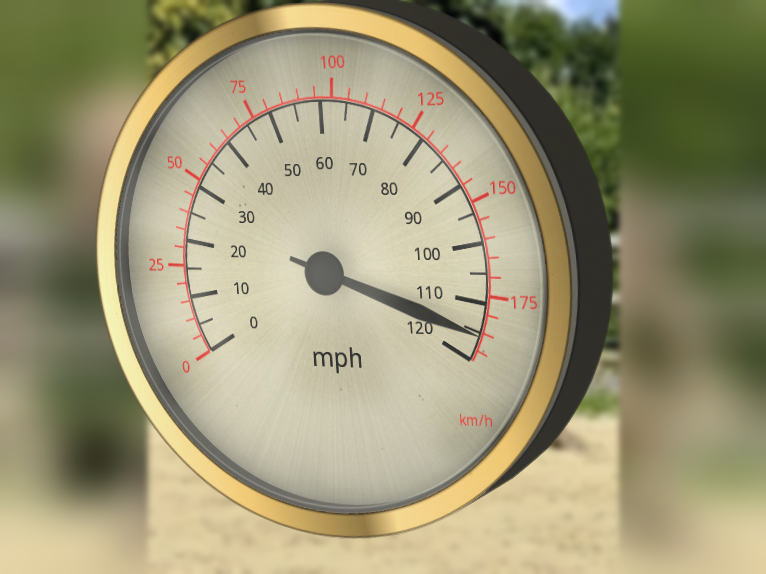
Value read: 115,mph
